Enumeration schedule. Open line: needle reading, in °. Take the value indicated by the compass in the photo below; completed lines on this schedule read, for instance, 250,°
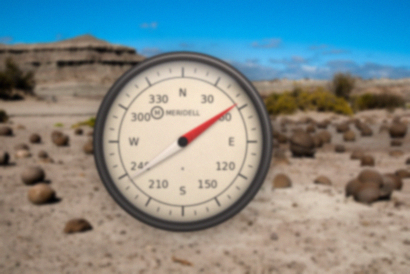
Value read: 55,°
